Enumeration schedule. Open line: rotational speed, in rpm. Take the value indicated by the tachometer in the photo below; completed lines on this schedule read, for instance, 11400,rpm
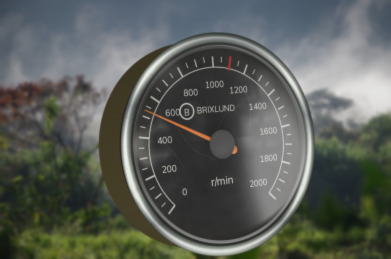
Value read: 525,rpm
